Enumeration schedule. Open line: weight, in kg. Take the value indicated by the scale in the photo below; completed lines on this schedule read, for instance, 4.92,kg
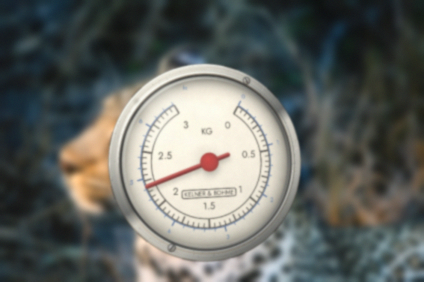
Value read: 2.2,kg
